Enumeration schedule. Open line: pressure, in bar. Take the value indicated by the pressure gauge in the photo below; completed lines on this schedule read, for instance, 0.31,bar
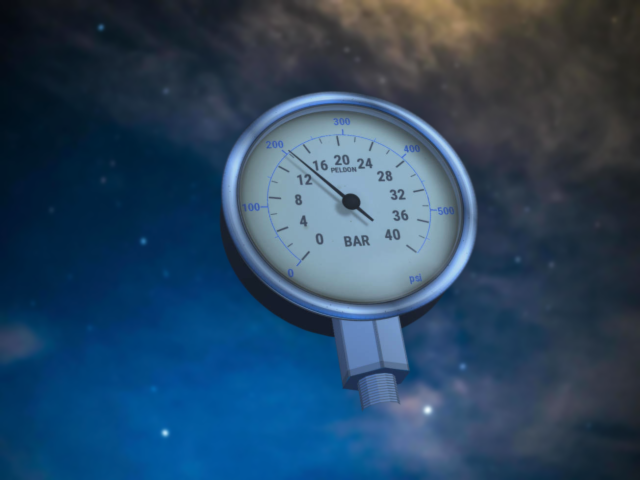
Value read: 14,bar
